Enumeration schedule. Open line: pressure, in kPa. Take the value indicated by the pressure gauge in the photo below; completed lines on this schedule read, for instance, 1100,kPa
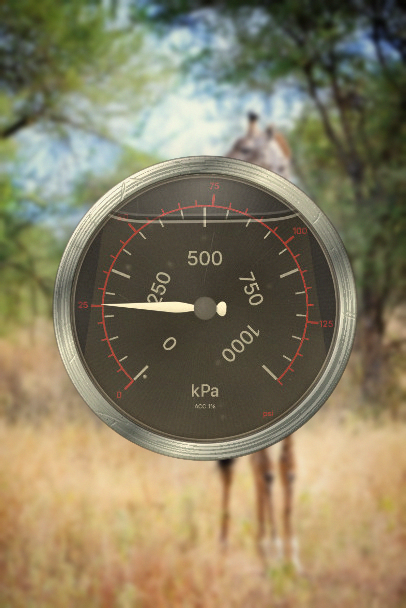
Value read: 175,kPa
